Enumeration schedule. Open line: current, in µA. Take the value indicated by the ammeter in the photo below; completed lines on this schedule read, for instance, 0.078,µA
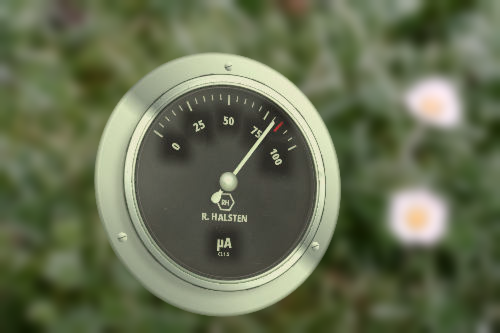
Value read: 80,µA
